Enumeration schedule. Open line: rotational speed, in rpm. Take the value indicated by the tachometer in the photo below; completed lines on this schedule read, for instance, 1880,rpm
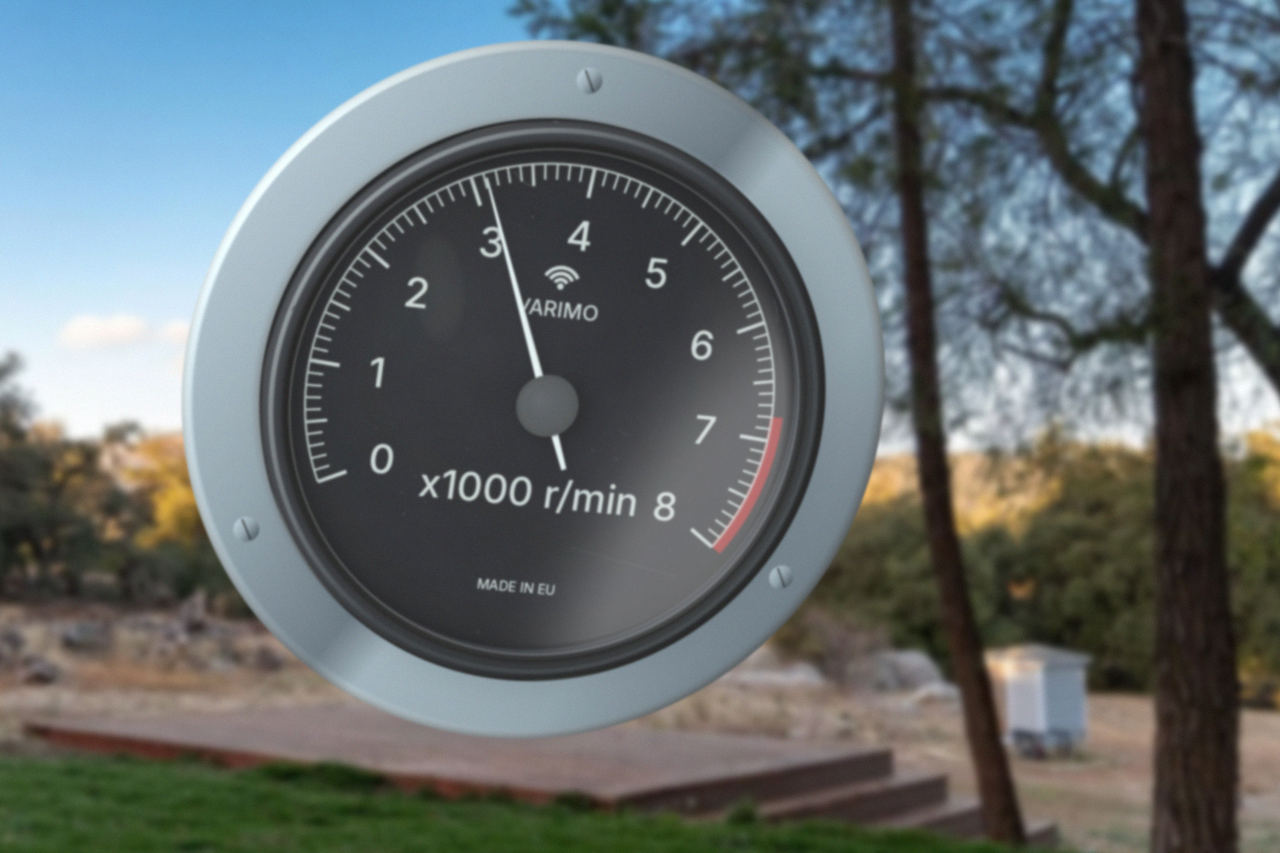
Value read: 3100,rpm
